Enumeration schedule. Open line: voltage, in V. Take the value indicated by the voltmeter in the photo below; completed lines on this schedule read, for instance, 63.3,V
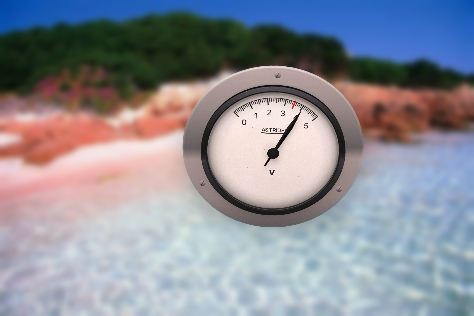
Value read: 4,V
